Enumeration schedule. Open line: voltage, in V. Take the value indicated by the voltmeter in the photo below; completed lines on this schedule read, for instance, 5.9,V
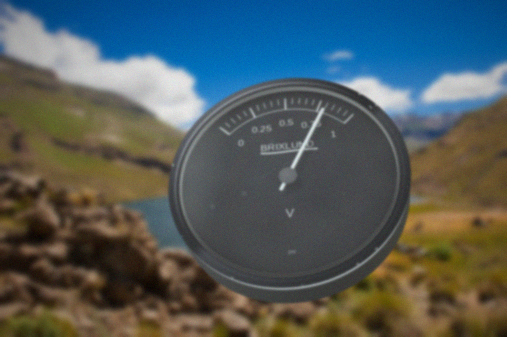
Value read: 0.8,V
